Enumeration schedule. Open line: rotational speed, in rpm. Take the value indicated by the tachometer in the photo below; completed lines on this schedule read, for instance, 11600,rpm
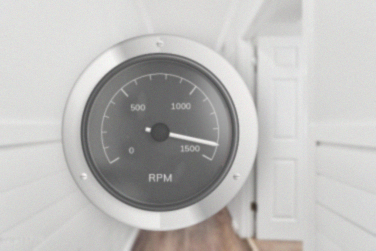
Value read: 1400,rpm
